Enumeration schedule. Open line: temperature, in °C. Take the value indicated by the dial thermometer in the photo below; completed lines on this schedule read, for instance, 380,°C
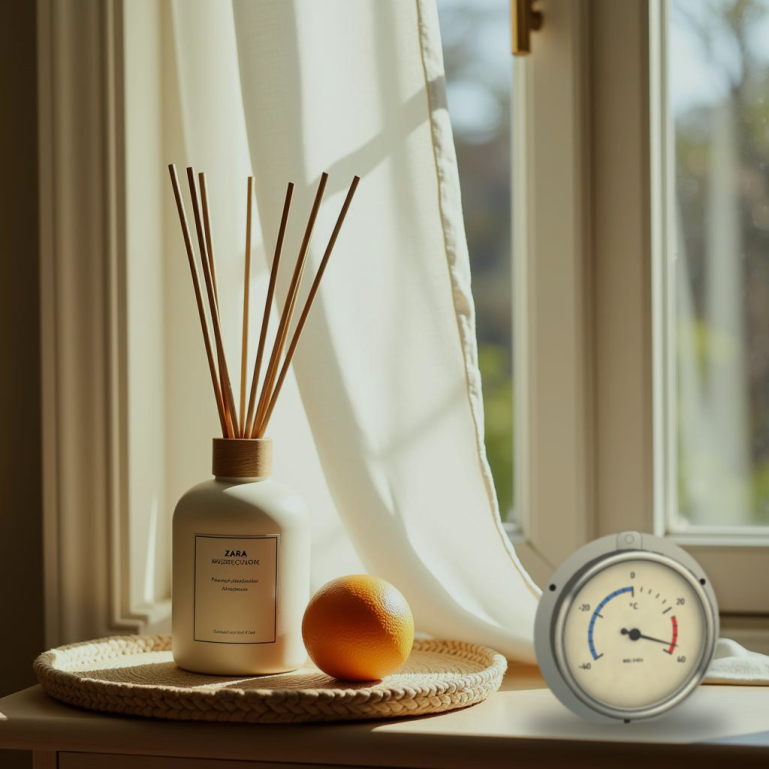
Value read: 36,°C
